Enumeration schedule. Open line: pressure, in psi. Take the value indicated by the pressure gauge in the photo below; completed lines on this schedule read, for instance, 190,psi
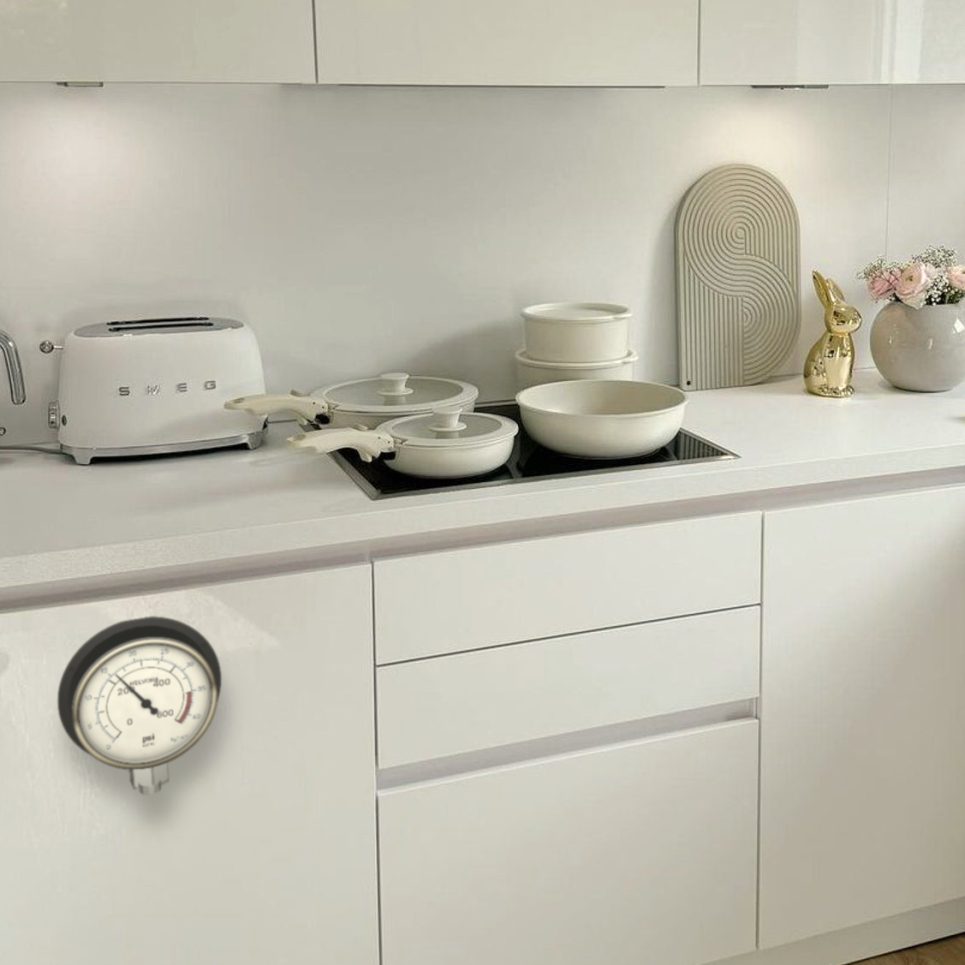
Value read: 225,psi
